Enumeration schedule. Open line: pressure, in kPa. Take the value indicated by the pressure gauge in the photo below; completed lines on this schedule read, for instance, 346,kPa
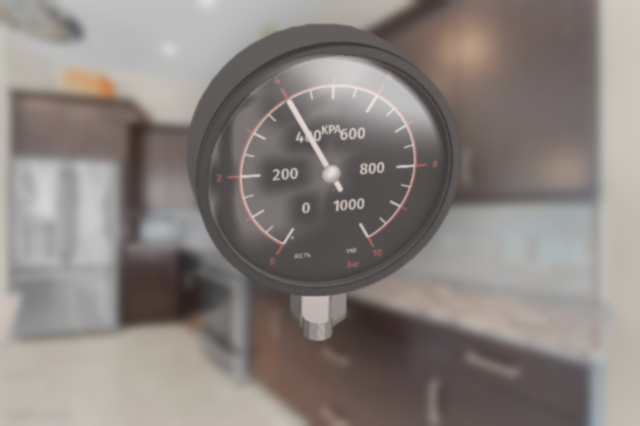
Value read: 400,kPa
